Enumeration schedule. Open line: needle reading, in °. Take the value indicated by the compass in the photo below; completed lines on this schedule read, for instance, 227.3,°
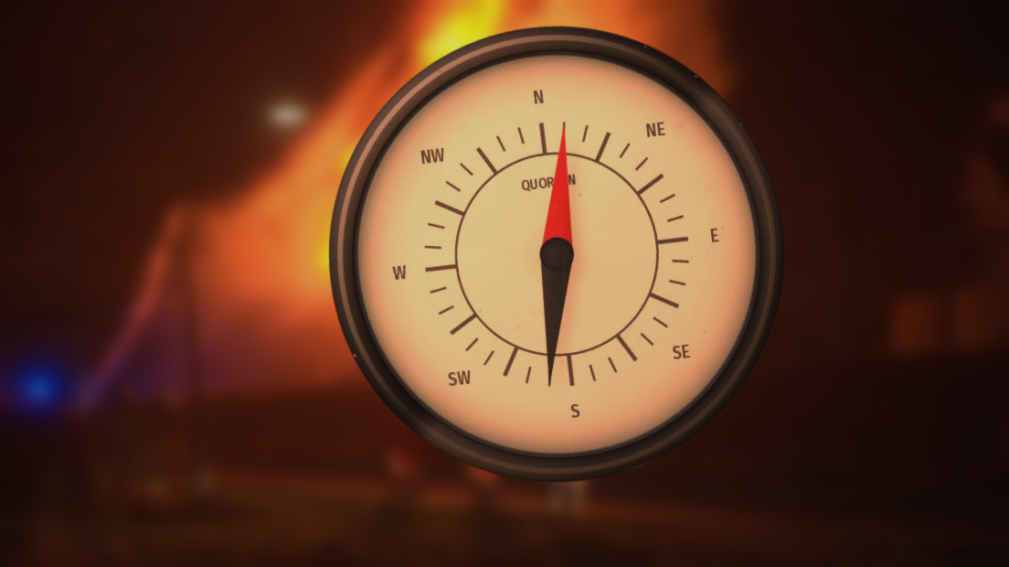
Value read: 10,°
